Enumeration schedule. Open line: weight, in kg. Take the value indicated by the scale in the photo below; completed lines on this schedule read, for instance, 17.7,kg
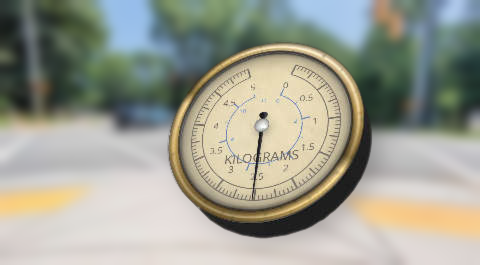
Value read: 2.5,kg
